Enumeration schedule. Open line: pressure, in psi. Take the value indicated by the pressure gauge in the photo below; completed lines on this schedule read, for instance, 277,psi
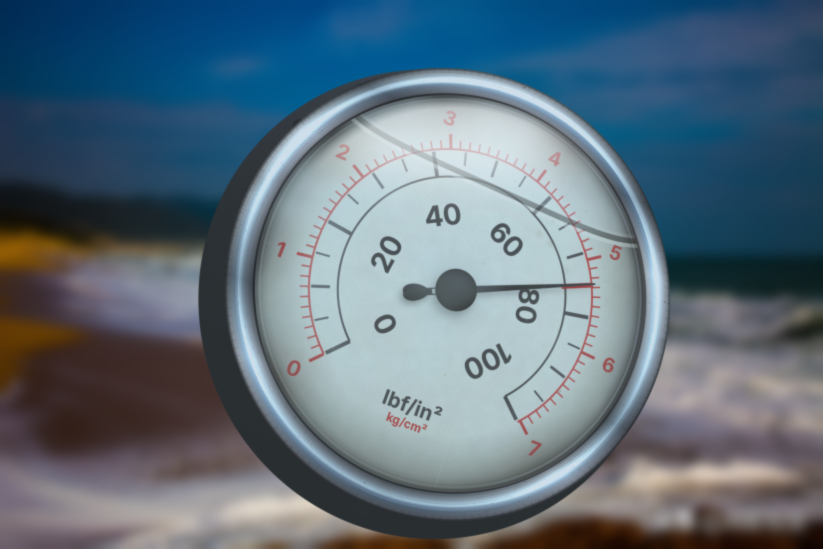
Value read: 75,psi
